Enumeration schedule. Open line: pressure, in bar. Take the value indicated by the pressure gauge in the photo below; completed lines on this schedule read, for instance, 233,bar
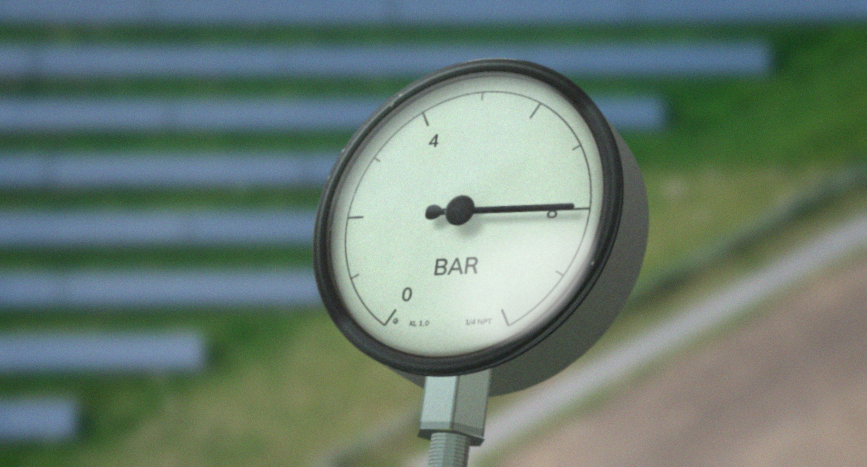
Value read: 8,bar
